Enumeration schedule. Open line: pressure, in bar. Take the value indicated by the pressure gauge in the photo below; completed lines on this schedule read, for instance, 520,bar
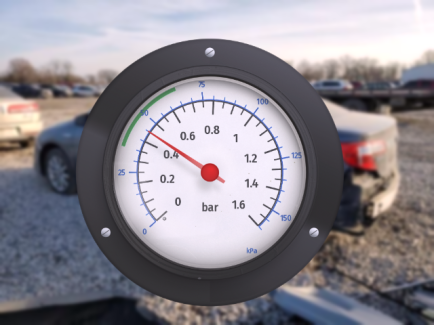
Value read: 0.45,bar
